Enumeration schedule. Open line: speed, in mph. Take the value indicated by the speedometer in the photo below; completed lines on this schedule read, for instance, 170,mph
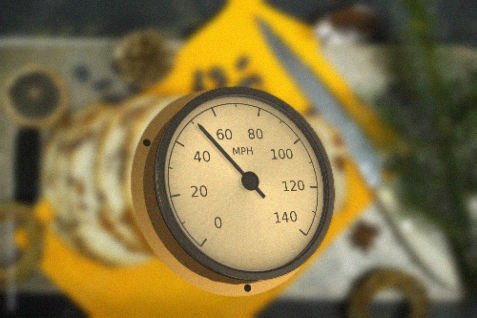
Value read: 50,mph
